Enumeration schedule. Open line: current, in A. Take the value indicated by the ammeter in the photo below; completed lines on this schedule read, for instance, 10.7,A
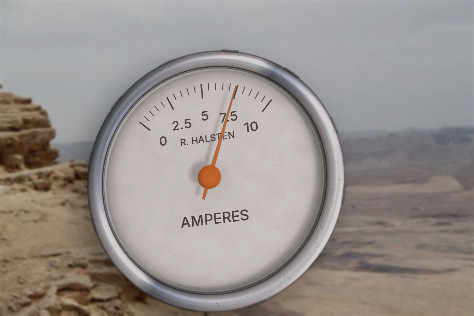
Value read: 7.5,A
